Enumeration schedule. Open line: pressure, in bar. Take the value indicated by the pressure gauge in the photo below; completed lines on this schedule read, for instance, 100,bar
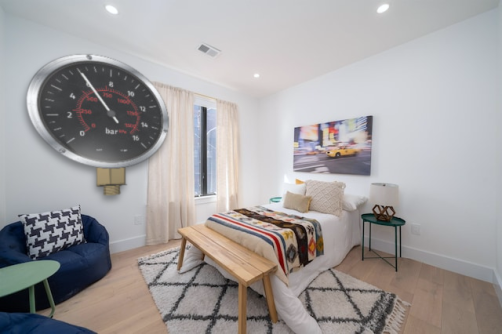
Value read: 6,bar
